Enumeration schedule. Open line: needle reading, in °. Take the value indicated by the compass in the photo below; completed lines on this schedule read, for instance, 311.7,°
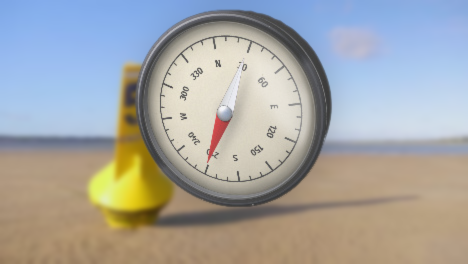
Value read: 210,°
